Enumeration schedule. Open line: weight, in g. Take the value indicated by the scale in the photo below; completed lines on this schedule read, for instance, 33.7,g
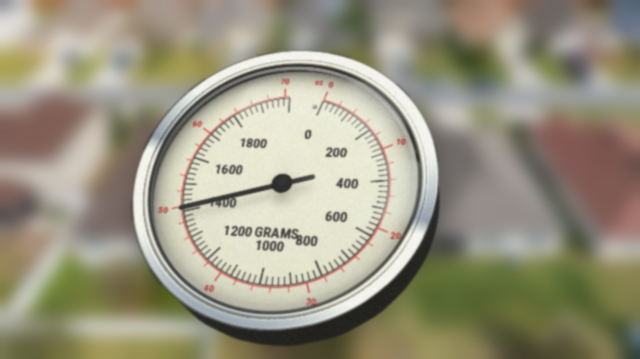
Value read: 1400,g
